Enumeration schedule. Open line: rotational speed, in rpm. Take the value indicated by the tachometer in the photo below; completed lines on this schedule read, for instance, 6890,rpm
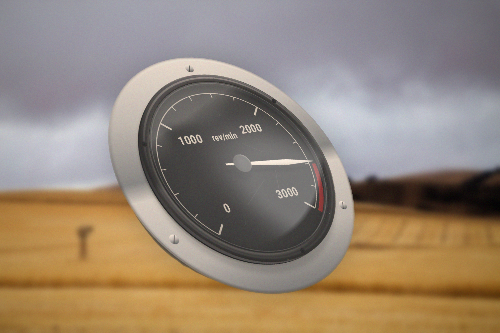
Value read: 2600,rpm
